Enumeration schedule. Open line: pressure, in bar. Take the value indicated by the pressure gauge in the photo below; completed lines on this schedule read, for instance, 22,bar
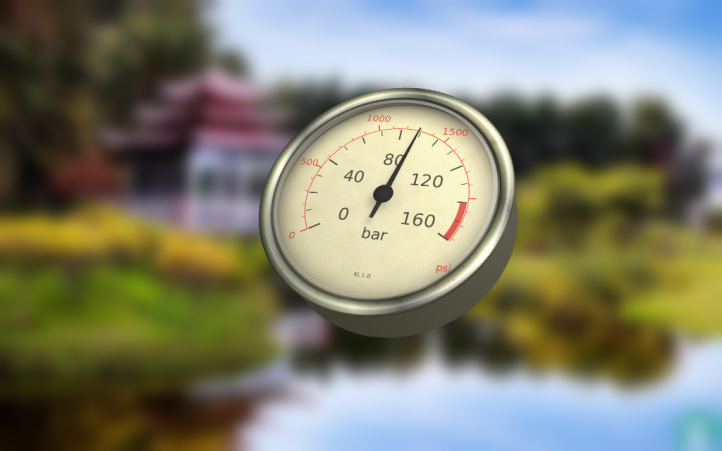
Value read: 90,bar
